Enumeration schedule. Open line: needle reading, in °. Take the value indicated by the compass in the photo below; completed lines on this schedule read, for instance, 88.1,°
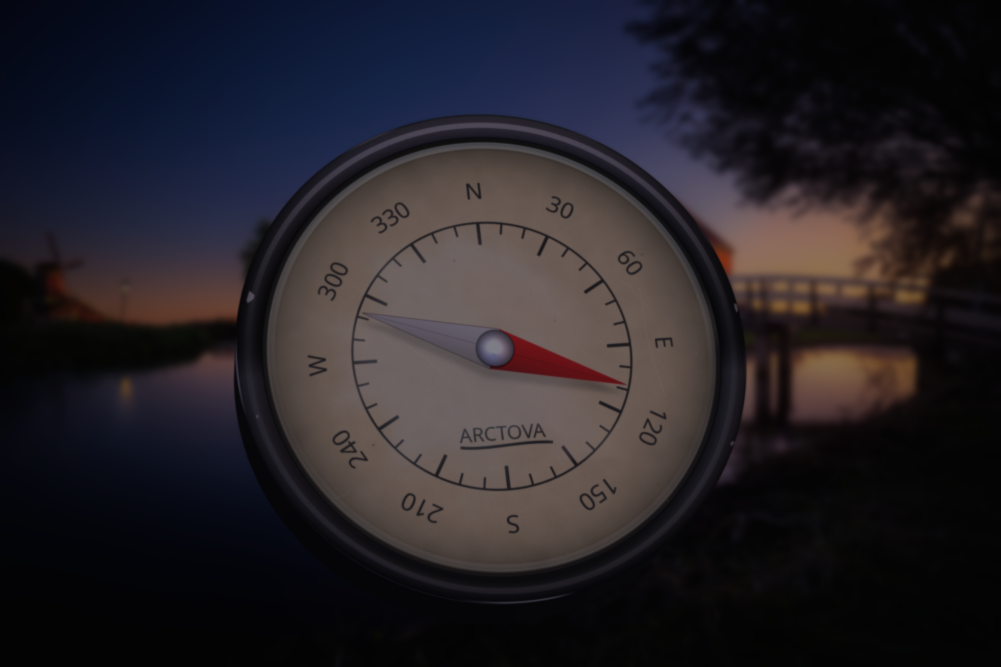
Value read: 110,°
